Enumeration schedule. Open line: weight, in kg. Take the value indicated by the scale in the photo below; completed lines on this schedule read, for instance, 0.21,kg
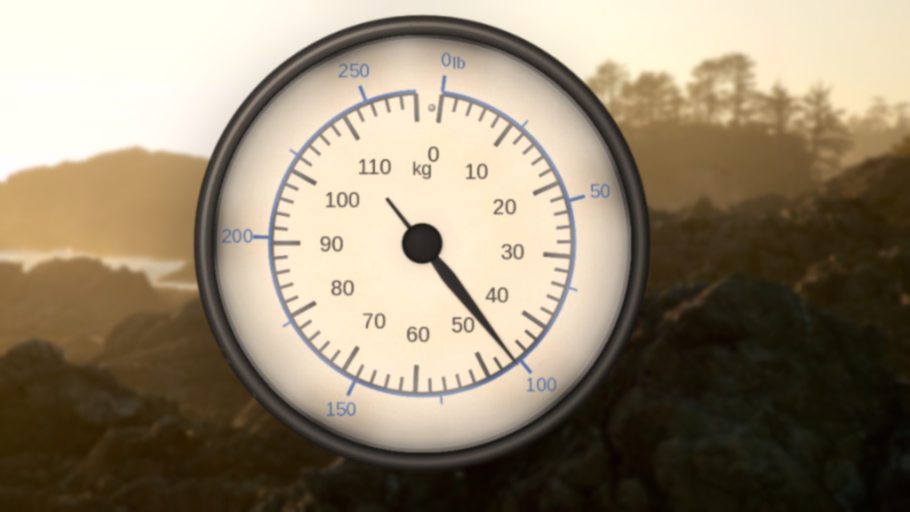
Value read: 46,kg
